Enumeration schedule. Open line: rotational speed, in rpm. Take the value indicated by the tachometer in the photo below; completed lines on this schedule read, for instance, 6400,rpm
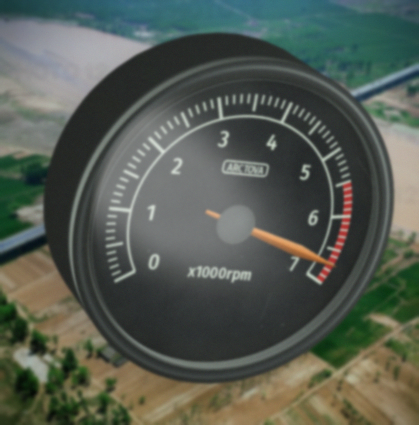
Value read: 6700,rpm
